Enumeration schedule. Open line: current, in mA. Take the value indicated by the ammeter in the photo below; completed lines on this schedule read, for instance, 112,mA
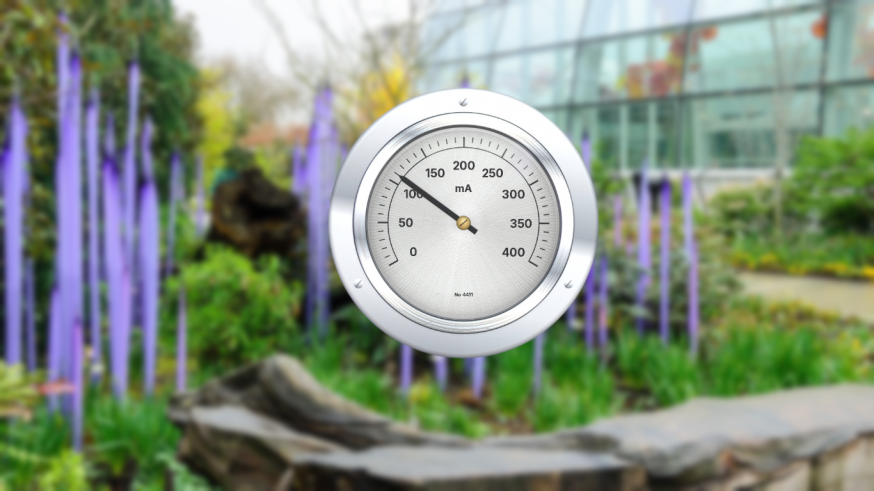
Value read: 110,mA
